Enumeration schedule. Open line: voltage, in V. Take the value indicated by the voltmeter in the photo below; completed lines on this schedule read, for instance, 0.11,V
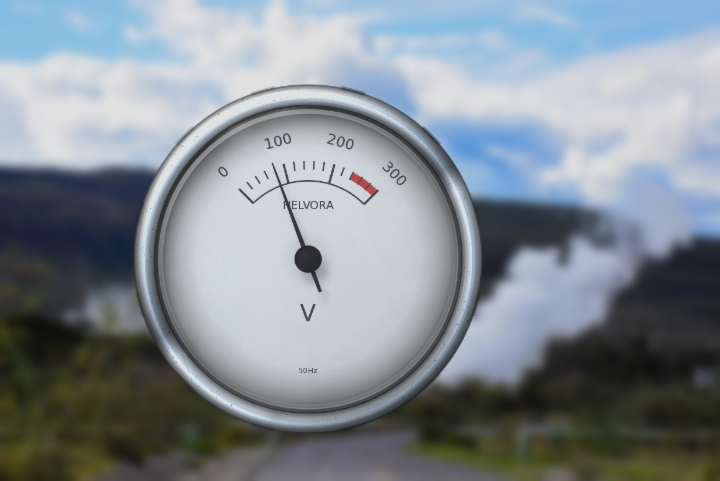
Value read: 80,V
